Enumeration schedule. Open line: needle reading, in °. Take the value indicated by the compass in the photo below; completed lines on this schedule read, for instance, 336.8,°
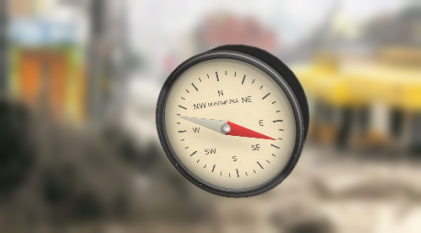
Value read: 110,°
